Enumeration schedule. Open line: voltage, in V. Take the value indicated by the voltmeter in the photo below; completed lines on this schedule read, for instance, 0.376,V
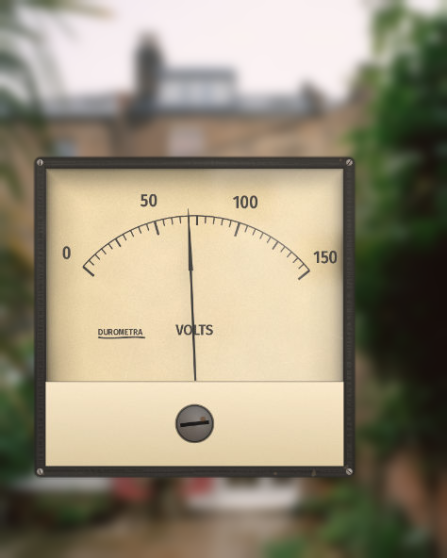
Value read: 70,V
